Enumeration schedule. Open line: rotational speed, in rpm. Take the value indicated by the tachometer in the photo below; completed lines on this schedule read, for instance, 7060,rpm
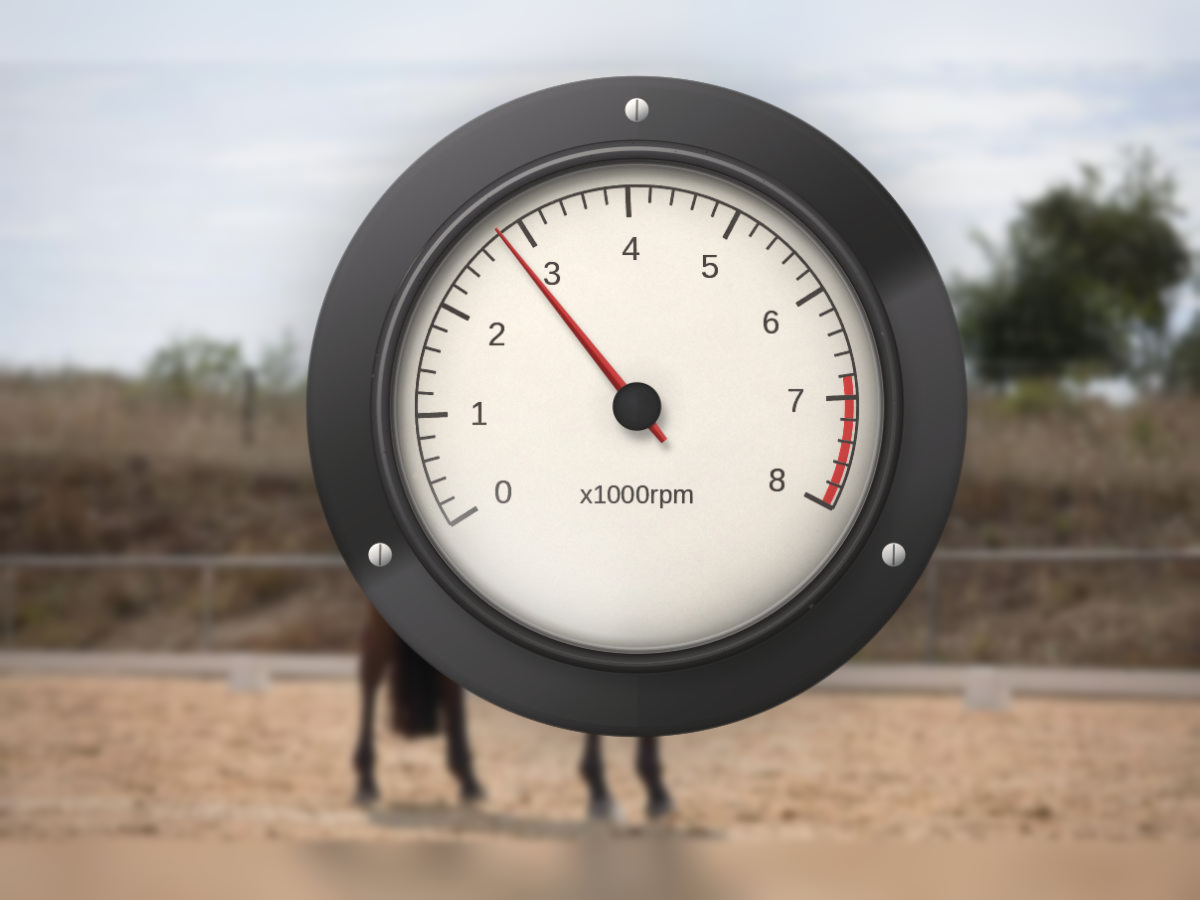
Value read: 2800,rpm
